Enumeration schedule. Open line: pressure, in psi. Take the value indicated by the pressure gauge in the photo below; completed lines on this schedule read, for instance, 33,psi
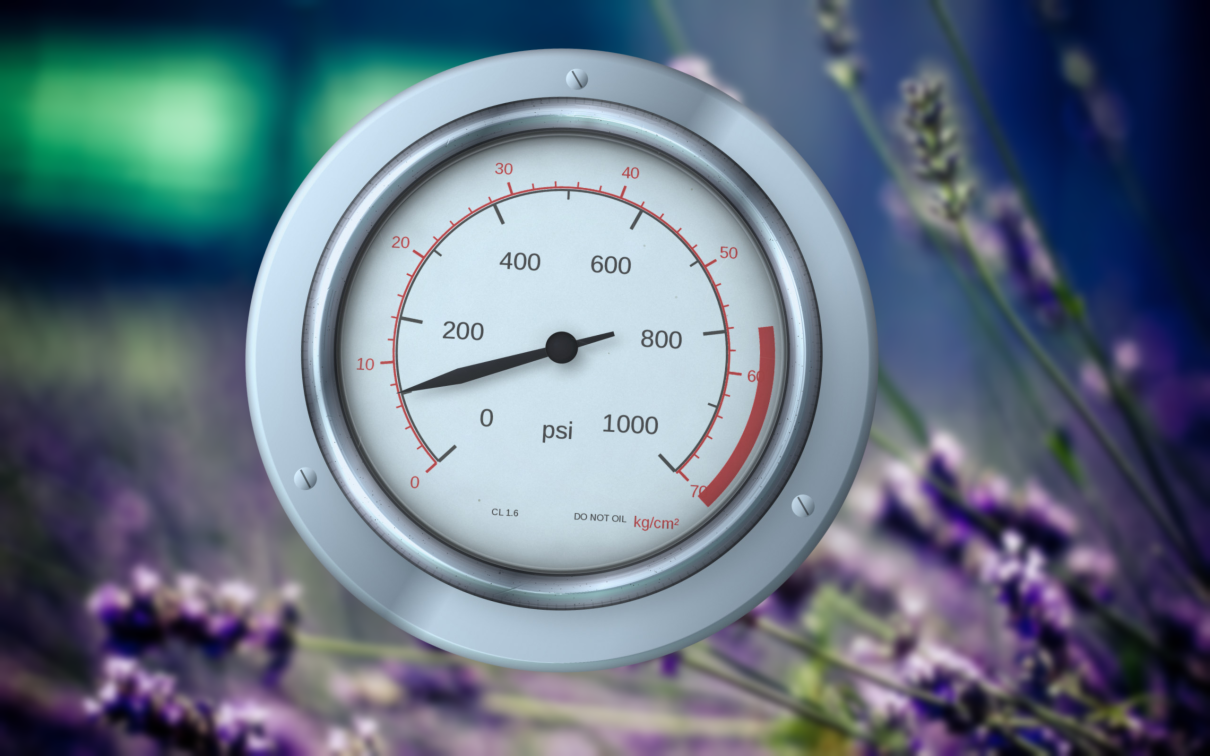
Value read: 100,psi
